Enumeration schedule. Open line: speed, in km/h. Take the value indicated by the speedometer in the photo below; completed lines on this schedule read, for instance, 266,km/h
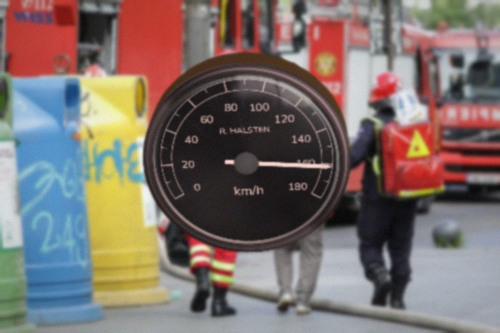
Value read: 160,km/h
